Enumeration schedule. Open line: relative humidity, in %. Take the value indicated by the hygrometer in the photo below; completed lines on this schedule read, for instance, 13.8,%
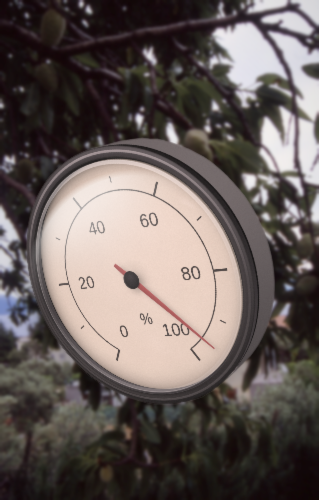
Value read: 95,%
